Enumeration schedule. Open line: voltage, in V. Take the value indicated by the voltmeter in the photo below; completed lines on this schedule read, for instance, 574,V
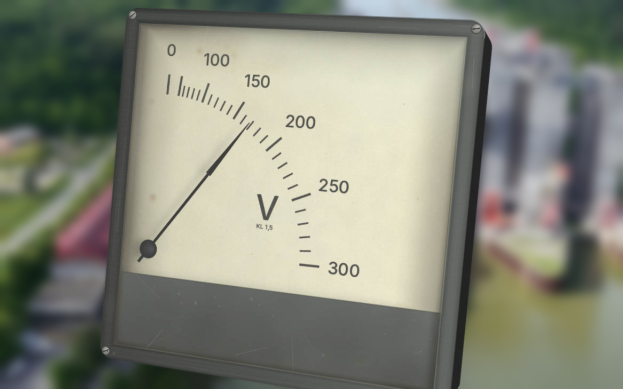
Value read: 170,V
